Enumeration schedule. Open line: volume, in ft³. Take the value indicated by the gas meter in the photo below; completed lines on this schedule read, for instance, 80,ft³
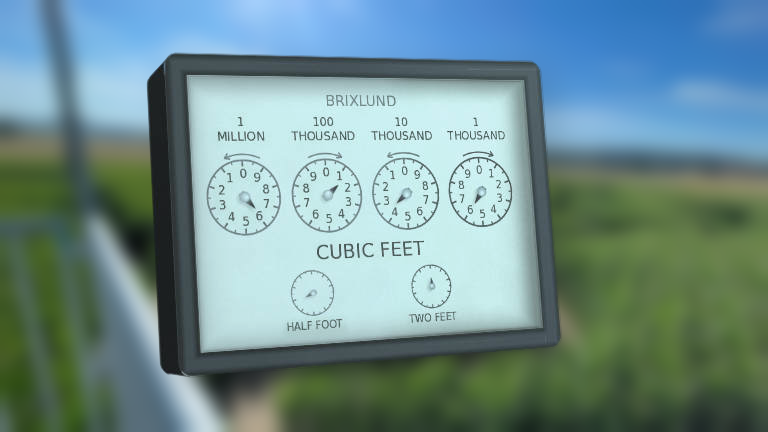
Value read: 613600,ft³
